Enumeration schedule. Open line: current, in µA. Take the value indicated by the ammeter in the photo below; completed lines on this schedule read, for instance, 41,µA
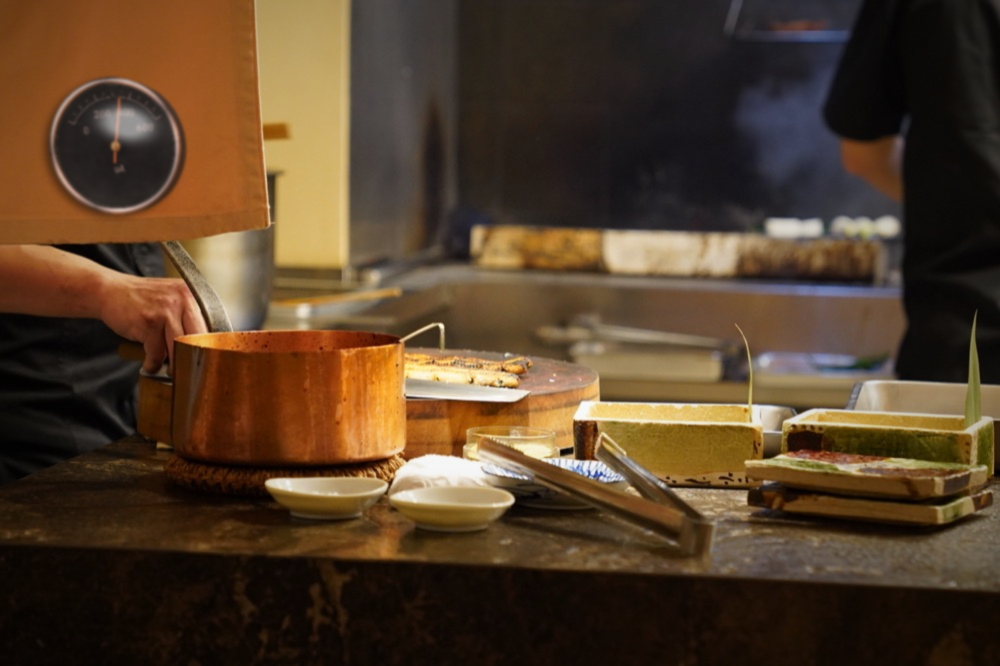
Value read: 350,µA
